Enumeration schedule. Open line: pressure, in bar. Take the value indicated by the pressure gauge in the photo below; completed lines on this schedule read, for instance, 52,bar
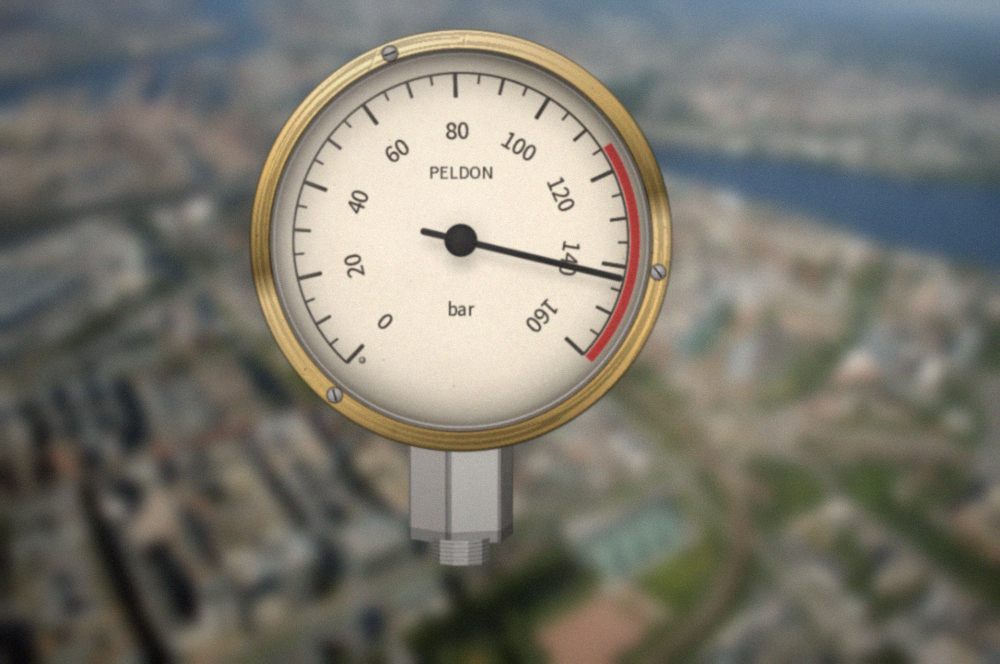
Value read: 142.5,bar
